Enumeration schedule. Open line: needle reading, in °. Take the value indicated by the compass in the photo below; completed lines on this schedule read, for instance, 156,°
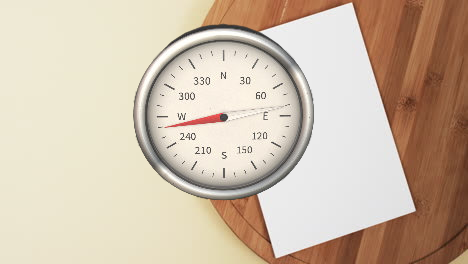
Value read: 260,°
